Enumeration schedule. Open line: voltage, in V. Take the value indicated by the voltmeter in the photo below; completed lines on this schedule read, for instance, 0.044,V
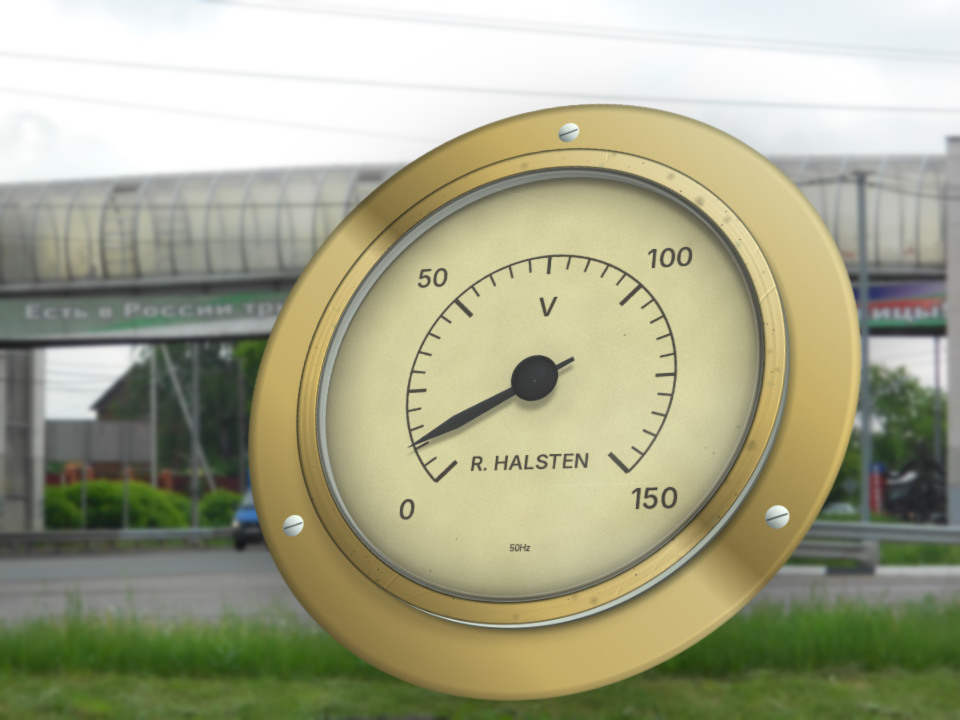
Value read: 10,V
